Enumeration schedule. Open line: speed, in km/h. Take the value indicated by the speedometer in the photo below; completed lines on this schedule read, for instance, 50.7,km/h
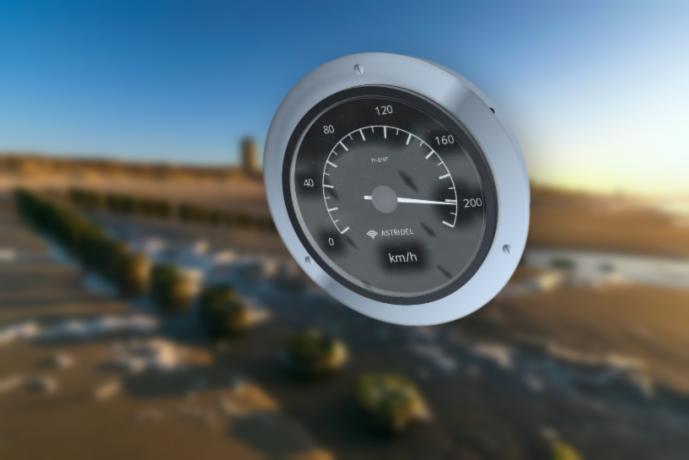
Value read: 200,km/h
